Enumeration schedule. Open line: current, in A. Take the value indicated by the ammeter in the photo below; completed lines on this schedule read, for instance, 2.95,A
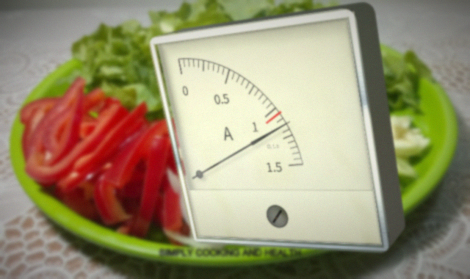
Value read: 1.15,A
